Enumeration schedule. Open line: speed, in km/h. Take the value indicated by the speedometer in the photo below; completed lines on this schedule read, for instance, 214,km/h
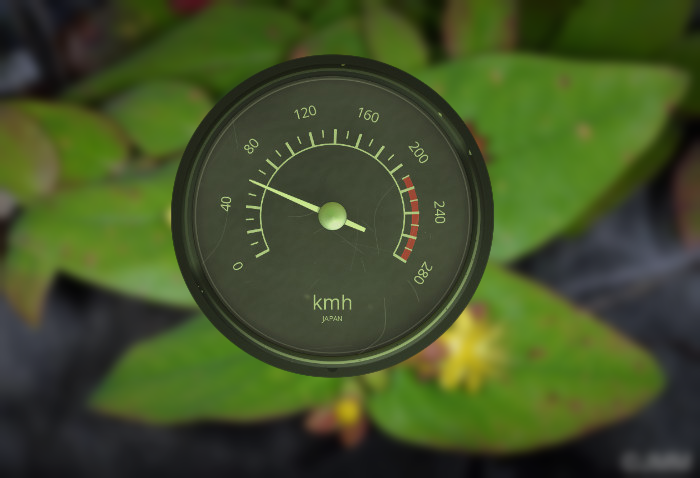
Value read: 60,km/h
